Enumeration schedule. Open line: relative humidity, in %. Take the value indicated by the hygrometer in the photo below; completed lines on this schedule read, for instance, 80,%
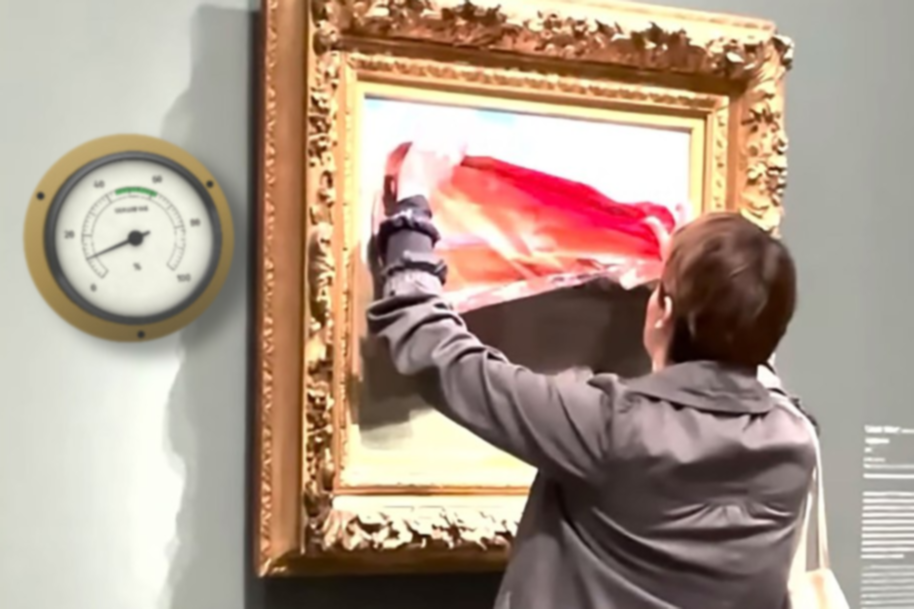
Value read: 10,%
